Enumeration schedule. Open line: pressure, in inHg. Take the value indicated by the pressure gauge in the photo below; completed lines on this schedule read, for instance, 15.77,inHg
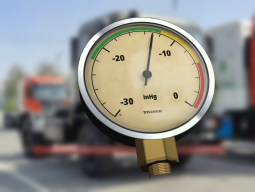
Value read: -13,inHg
